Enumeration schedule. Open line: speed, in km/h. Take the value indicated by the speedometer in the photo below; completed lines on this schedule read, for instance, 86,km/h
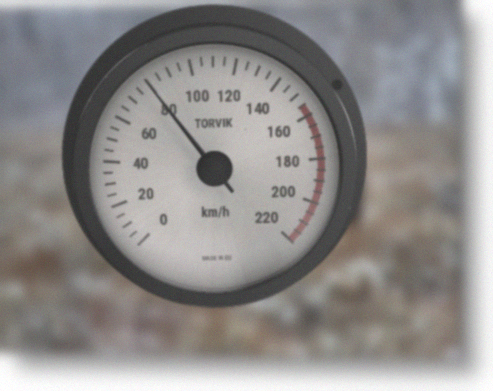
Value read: 80,km/h
